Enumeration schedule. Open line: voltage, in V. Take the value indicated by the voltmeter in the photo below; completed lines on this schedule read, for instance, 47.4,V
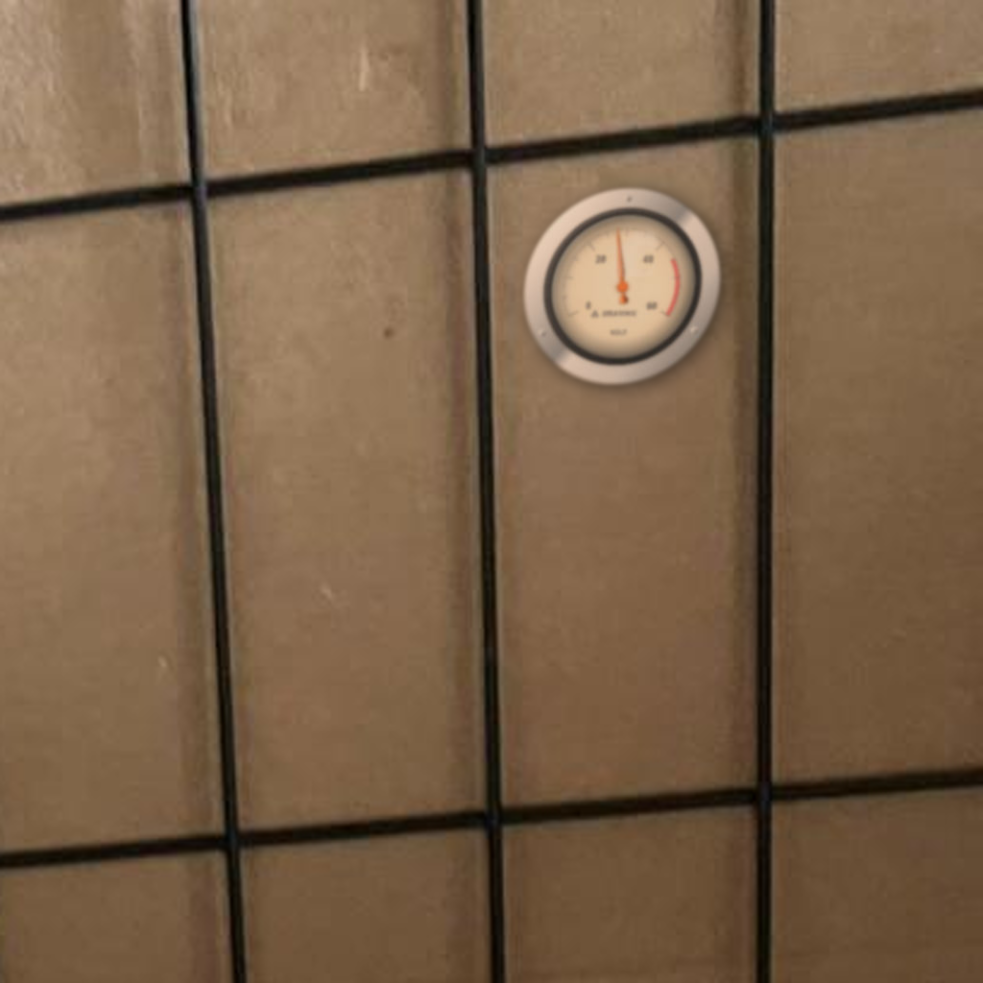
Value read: 27.5,V
